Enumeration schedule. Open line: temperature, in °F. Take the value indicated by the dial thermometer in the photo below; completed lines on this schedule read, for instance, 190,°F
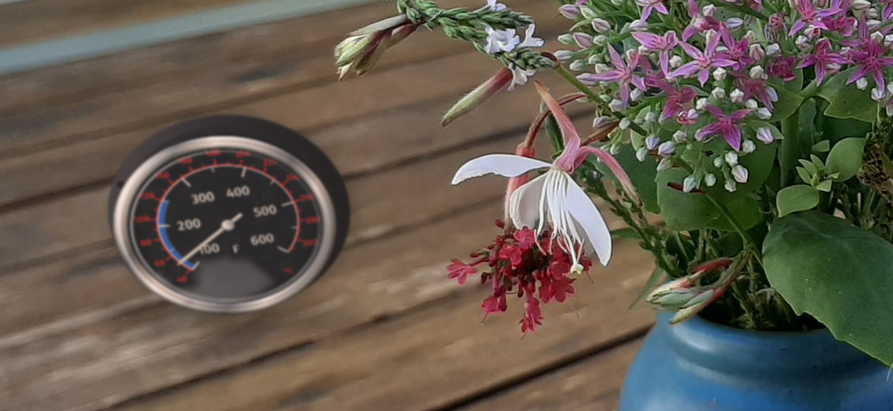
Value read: 125,°F
